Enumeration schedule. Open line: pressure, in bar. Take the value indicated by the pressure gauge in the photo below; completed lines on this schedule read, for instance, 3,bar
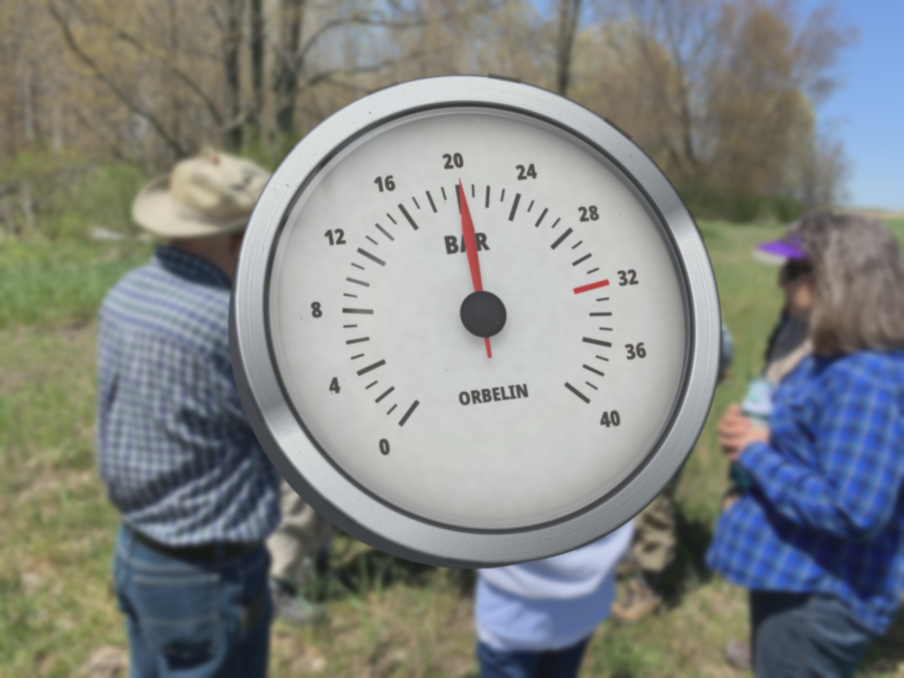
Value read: 20,bar
